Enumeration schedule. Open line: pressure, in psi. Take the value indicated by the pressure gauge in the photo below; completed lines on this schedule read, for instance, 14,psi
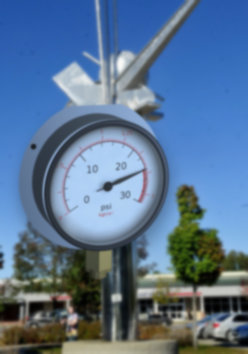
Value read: 24,psi
